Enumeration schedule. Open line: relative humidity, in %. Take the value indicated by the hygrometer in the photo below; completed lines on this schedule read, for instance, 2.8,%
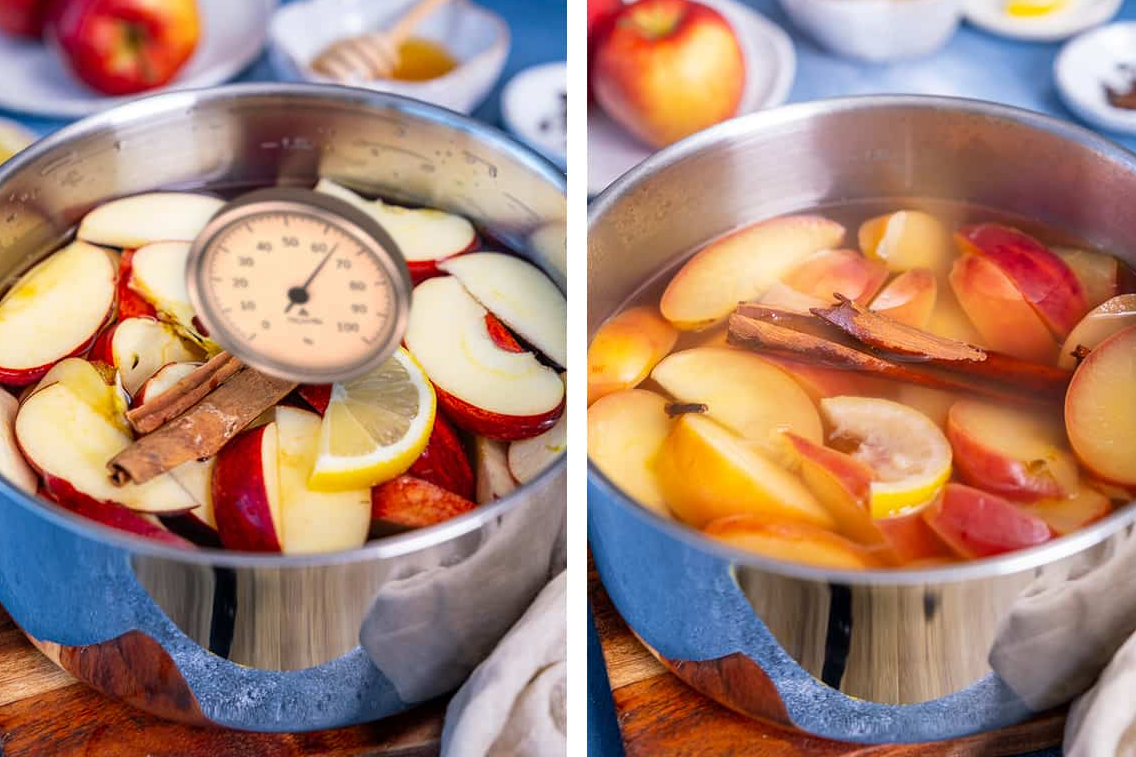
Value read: 64,%
